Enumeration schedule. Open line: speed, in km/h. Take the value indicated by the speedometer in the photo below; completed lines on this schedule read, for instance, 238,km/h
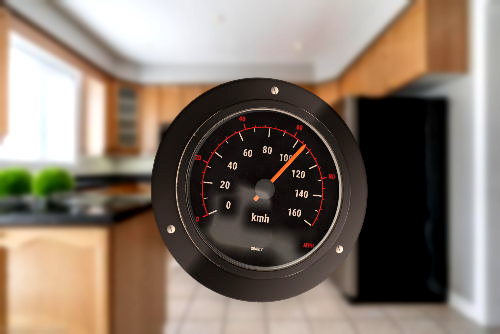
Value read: 105,km/h
